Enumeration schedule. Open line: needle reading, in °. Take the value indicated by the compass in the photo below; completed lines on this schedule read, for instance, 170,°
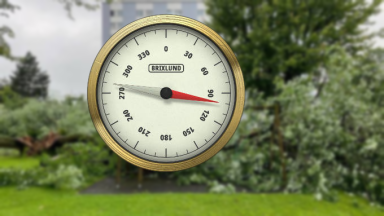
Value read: 100,°
